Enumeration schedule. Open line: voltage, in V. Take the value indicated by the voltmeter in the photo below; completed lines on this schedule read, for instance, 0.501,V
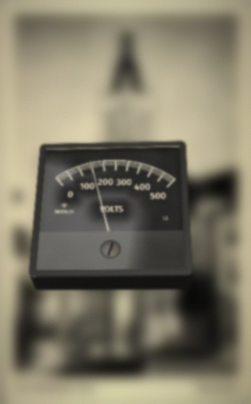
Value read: 150,V
